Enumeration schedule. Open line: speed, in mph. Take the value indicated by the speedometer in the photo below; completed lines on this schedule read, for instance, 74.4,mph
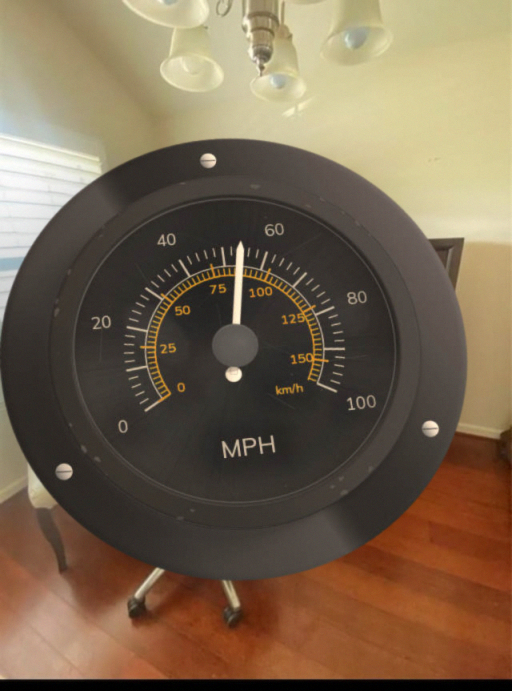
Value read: 54,mph
